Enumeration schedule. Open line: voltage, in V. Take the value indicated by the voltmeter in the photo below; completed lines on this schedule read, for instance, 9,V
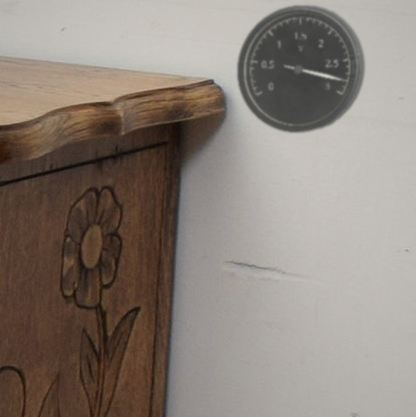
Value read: 2.8,V
